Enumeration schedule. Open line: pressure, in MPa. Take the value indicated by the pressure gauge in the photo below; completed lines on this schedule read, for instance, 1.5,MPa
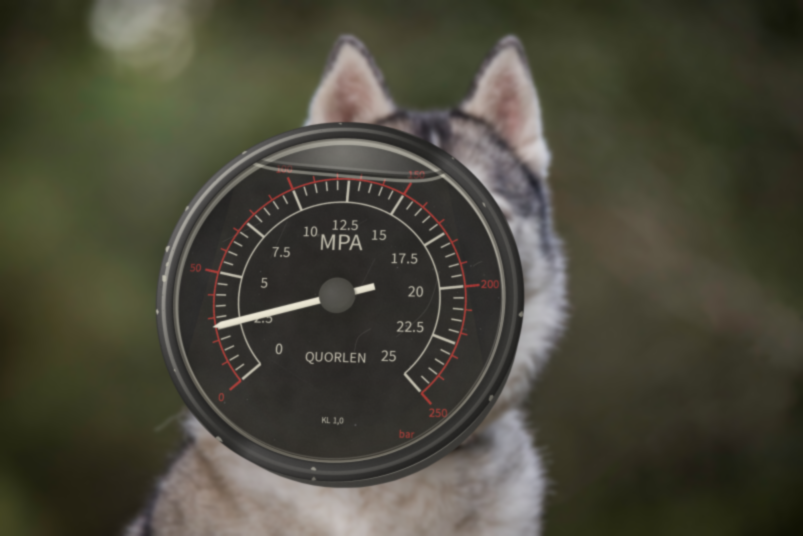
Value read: 2.5,MPa
